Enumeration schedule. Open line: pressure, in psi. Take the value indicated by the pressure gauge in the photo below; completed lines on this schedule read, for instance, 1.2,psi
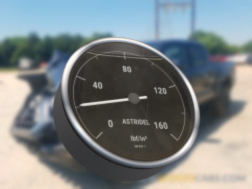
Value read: 20,psi
